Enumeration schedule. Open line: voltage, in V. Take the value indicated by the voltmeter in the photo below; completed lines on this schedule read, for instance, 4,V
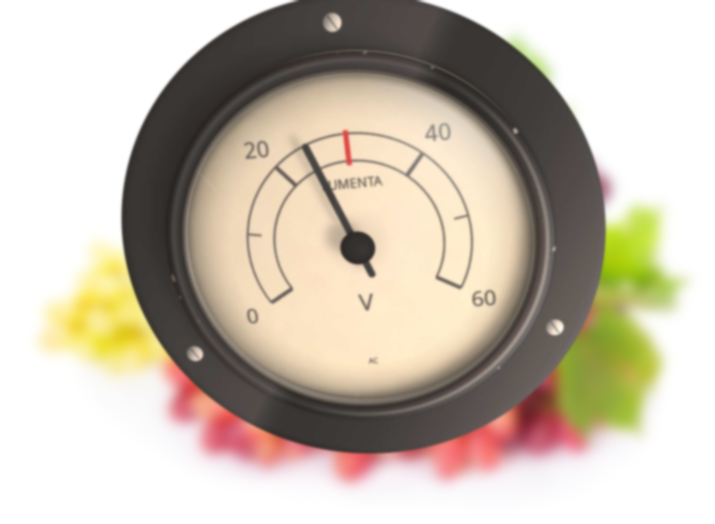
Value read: 25,V
